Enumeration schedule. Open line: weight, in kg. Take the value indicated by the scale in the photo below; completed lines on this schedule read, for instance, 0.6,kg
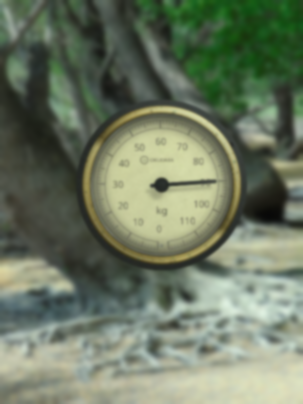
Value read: 90,kg
